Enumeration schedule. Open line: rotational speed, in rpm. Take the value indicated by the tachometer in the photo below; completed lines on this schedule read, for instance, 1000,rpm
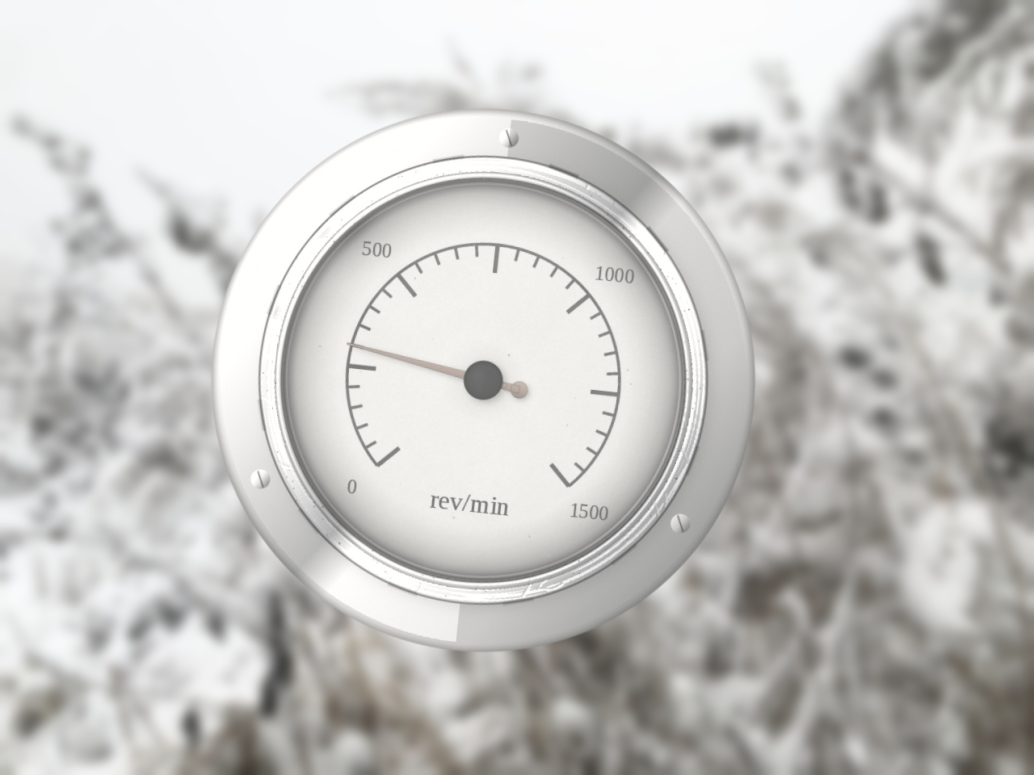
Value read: 300,rpm
